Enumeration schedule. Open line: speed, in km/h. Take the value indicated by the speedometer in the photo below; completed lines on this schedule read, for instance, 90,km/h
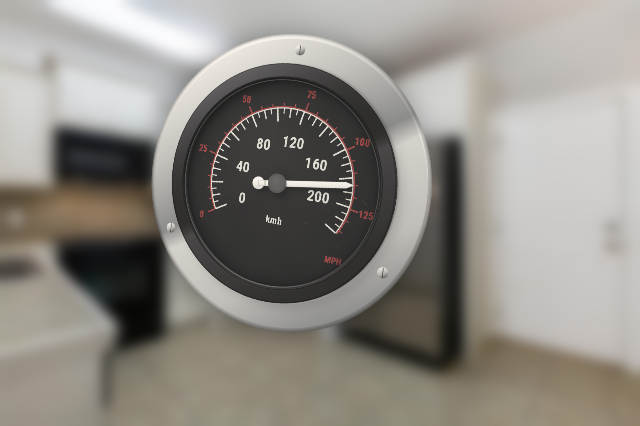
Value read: 185,km/h
